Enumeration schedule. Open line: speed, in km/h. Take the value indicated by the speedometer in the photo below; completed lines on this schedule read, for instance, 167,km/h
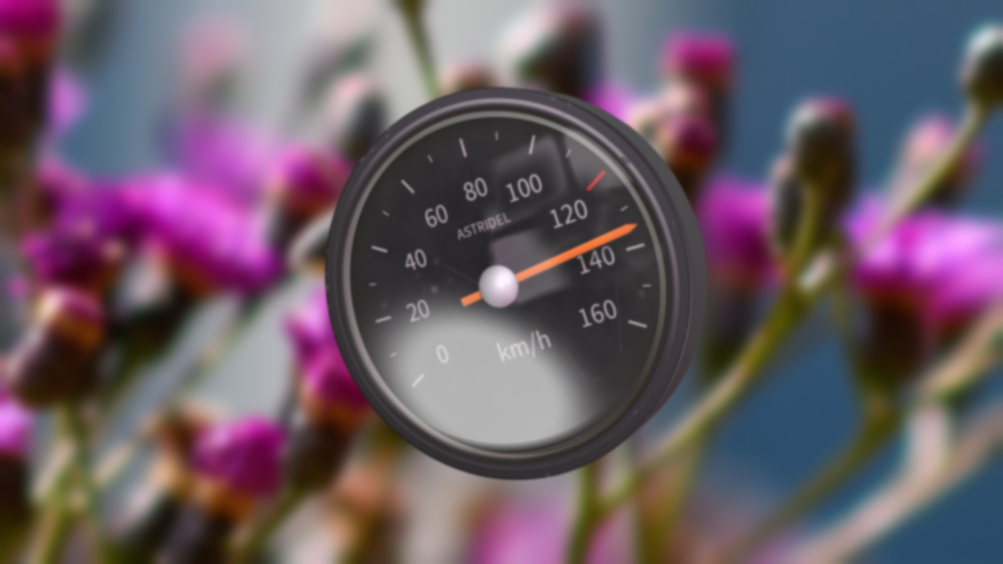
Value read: 135,km/h
